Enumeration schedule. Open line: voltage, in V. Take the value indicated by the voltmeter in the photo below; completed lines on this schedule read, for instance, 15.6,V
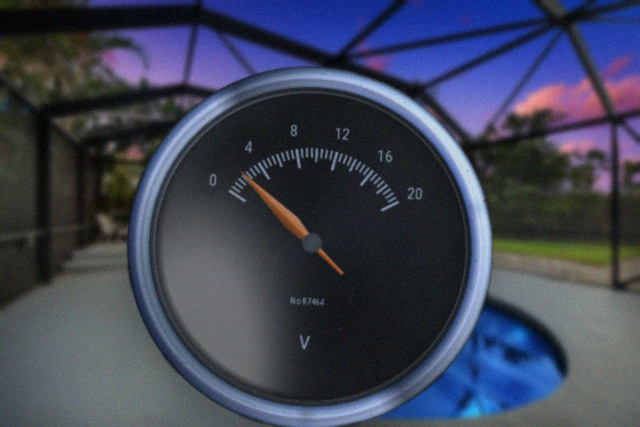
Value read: 2,V
